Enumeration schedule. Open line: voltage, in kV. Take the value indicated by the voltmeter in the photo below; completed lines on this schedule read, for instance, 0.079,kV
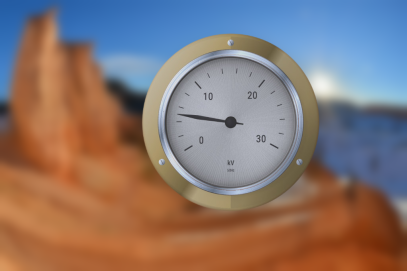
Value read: 5,kV
